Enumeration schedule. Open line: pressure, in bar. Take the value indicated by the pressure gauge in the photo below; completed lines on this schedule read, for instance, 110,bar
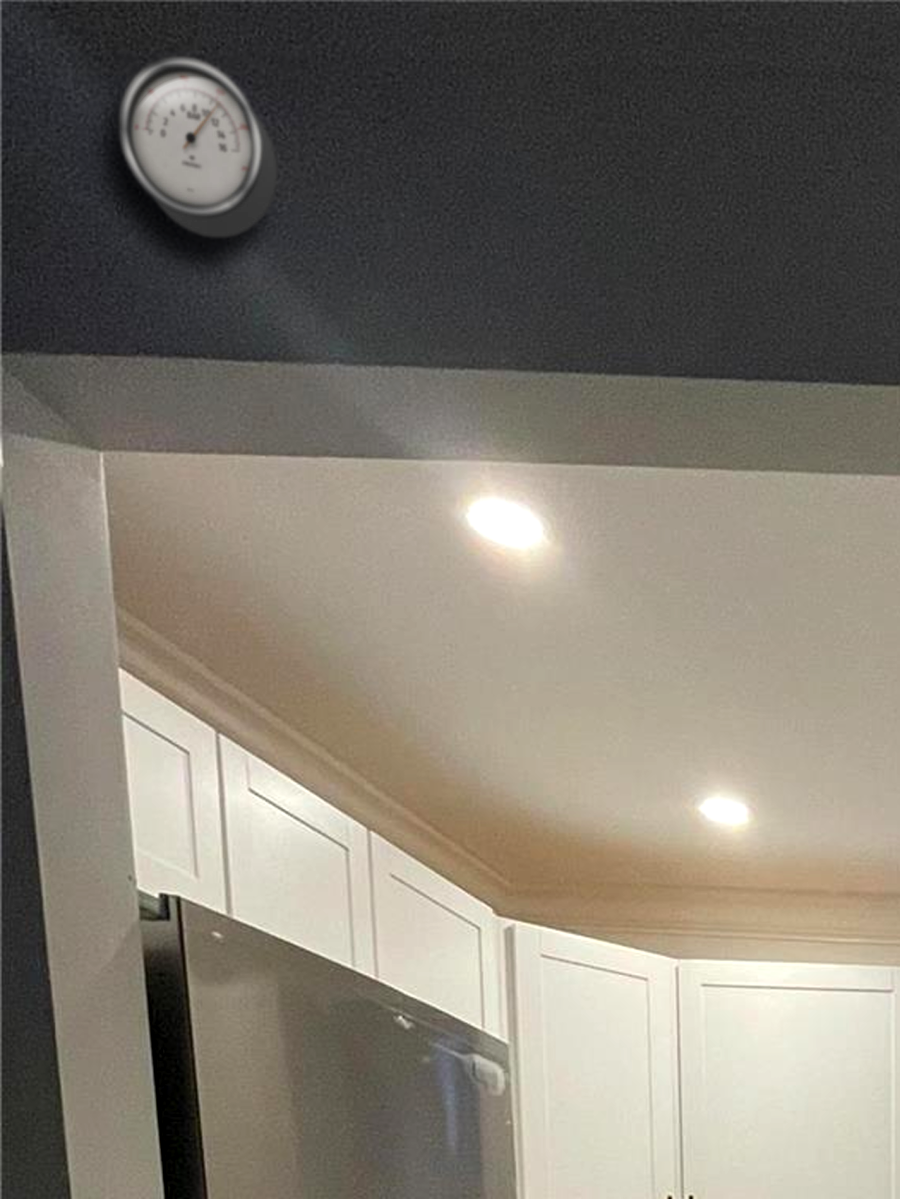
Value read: 11,bar
